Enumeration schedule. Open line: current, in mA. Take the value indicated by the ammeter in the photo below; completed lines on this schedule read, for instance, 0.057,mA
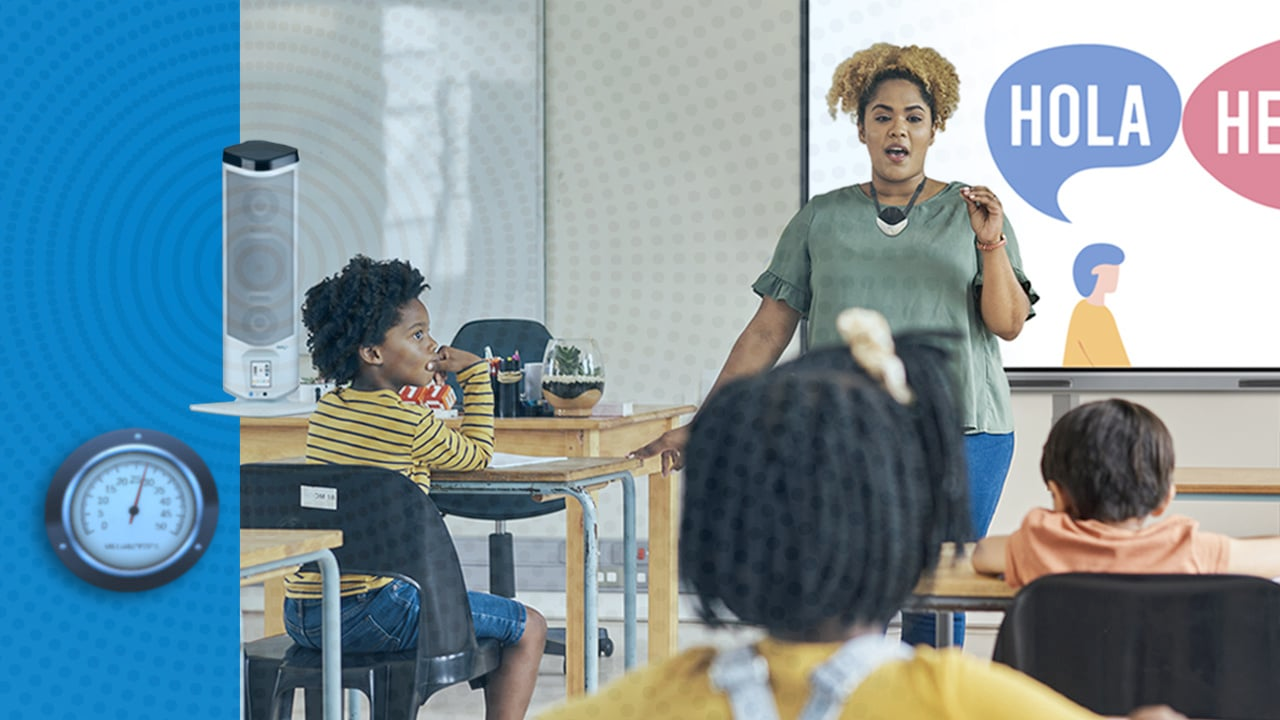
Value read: 27.5,mA
